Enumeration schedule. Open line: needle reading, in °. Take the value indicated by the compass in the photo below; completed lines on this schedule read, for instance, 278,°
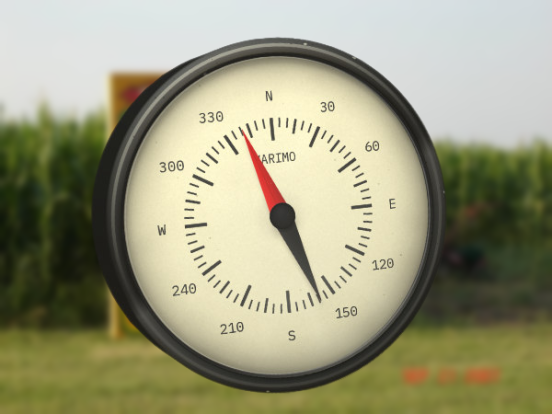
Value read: 340,°
